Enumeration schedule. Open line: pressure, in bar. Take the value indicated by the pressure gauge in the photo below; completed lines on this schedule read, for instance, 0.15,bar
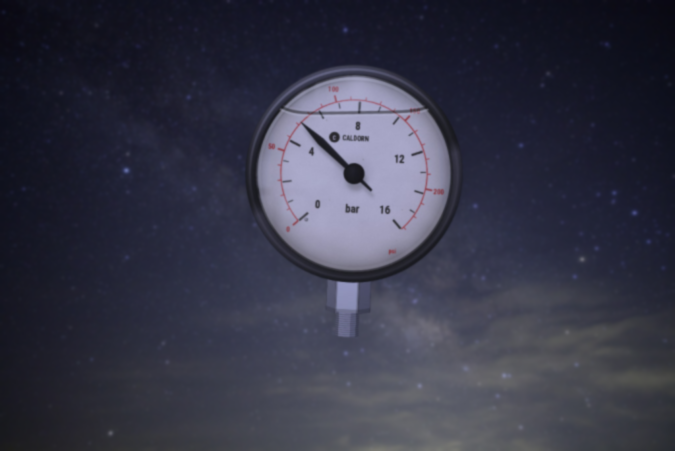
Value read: 5,bar
